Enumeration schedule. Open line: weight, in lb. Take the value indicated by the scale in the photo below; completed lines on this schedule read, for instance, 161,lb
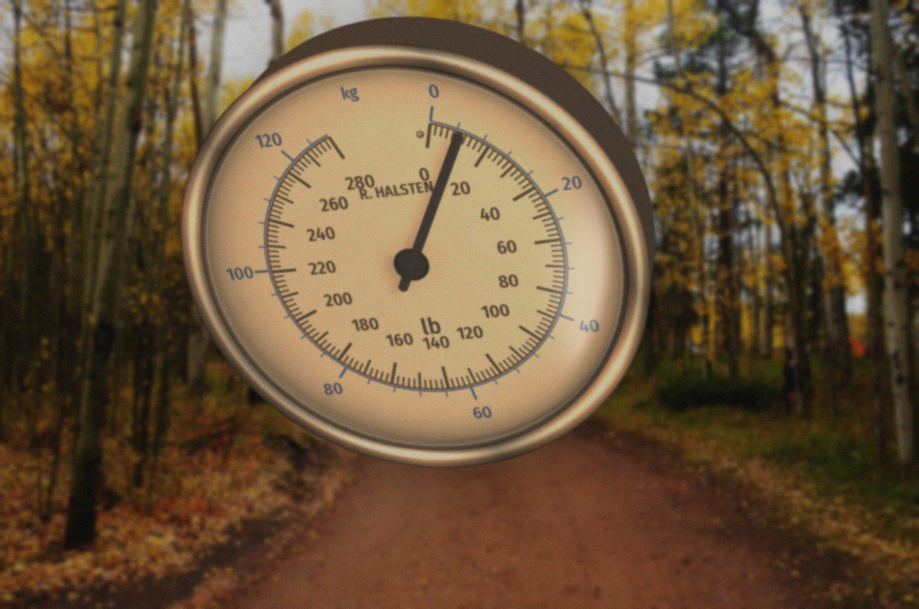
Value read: 10,lb
